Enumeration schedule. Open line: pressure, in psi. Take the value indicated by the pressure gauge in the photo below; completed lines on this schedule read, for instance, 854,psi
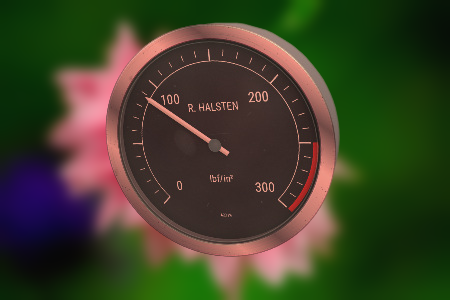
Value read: 90,psi
